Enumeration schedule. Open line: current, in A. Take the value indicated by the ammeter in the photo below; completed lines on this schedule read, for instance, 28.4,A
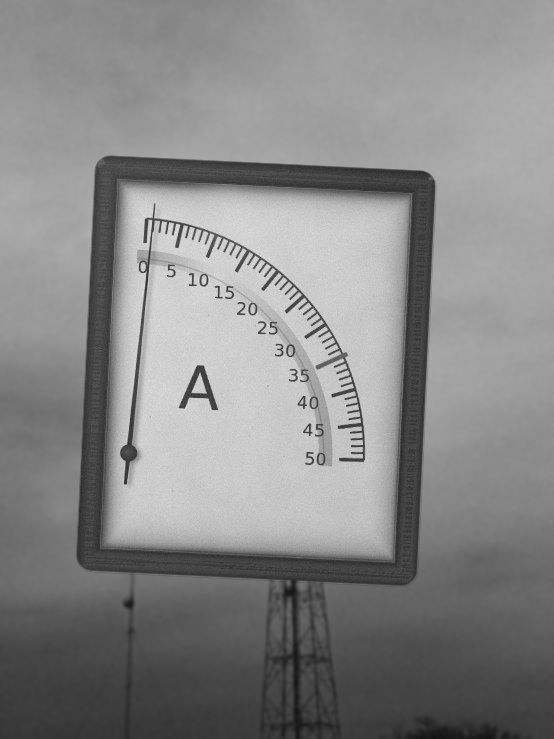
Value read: 1,A
